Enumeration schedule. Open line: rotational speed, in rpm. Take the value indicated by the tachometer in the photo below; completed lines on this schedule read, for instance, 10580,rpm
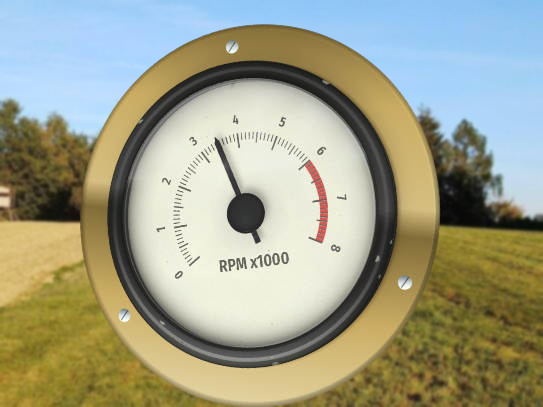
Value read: 3500,rpm
